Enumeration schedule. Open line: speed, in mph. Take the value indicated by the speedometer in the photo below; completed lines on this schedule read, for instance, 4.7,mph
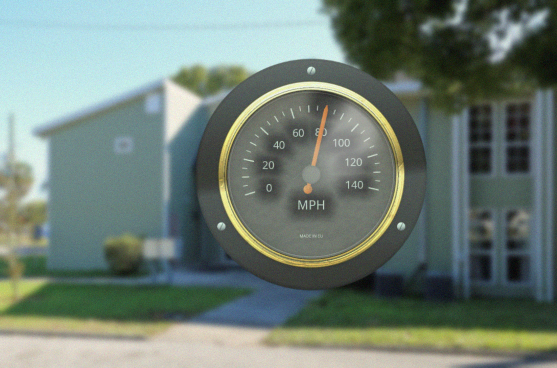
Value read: 80,mph
